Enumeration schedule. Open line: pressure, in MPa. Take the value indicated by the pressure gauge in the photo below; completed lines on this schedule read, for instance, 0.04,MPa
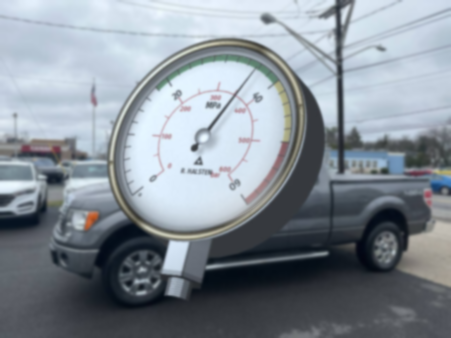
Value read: 36,MPa
